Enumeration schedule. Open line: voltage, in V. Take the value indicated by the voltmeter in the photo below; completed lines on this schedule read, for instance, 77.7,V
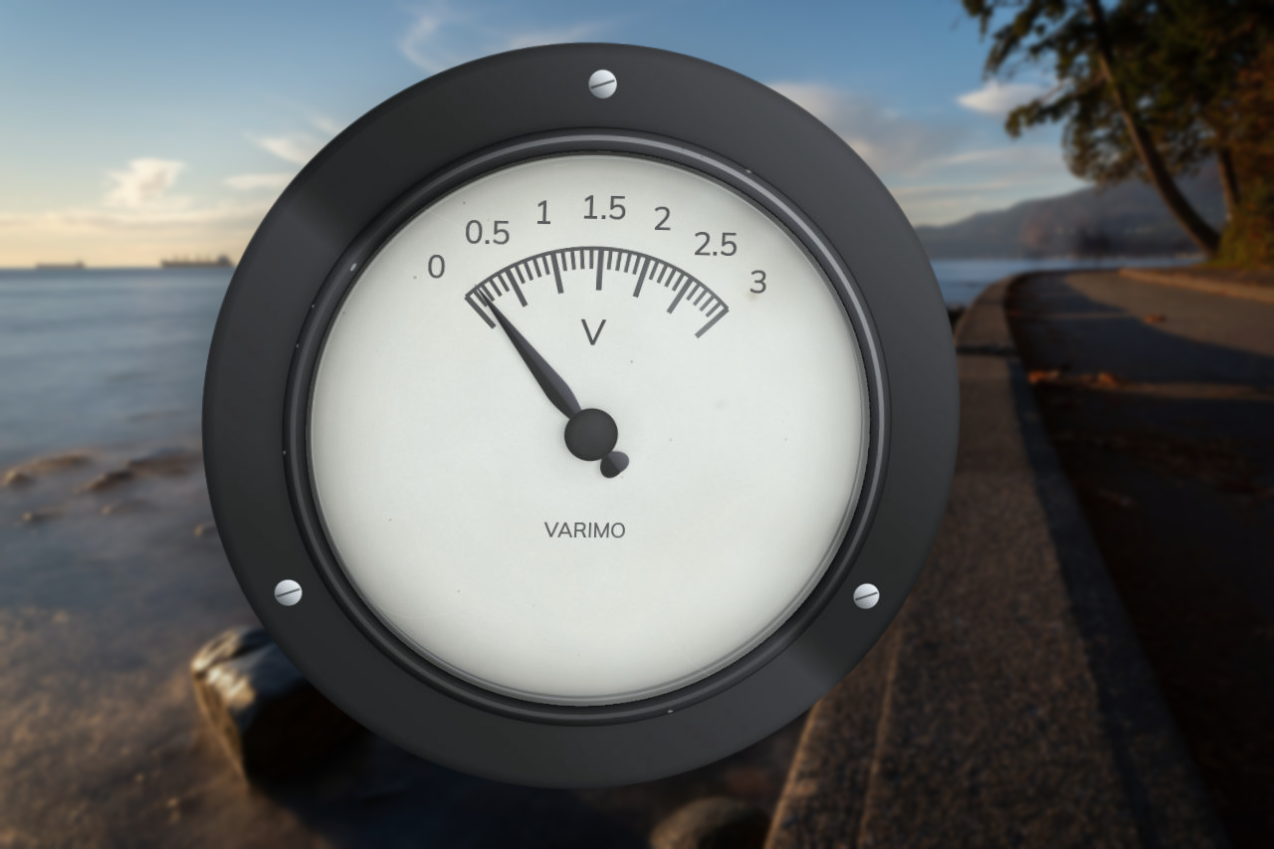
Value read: 0.15,V
